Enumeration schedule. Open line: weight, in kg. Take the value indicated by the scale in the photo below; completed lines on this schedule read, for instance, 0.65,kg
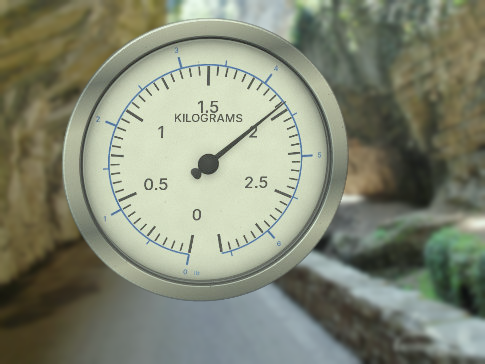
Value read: 1.95,kg
